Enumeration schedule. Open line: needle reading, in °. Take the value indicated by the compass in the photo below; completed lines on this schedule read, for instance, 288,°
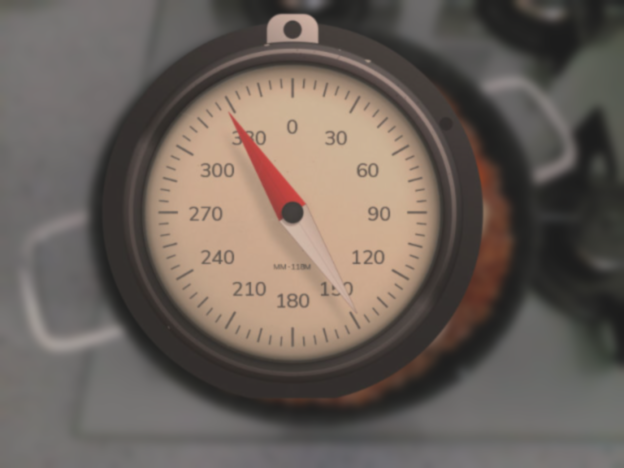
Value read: 327.5,°
